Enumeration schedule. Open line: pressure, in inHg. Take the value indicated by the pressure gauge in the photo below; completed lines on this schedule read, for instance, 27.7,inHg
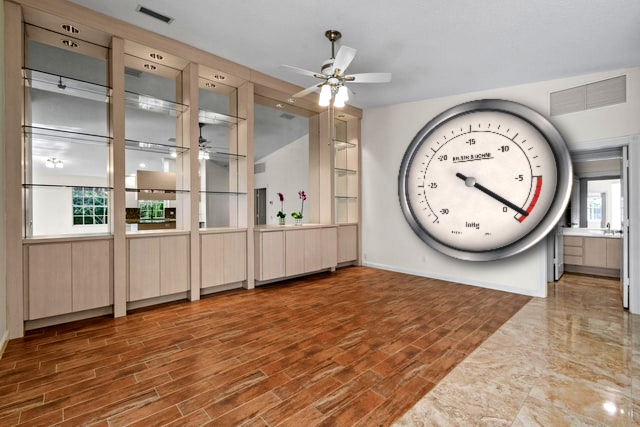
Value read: -1,inHg
